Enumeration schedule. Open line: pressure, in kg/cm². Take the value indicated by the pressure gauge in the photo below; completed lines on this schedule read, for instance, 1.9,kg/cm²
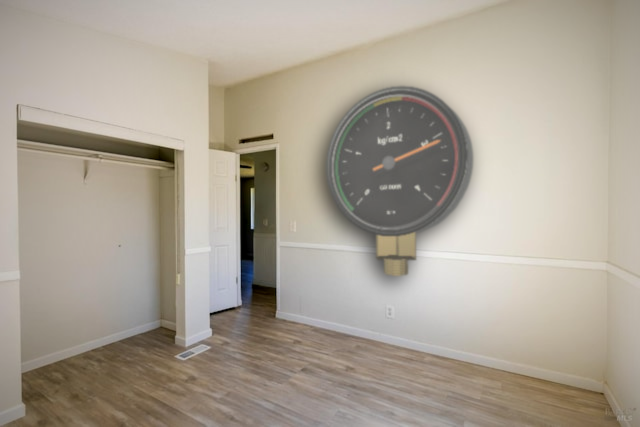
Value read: 3.1,kg/cm²
